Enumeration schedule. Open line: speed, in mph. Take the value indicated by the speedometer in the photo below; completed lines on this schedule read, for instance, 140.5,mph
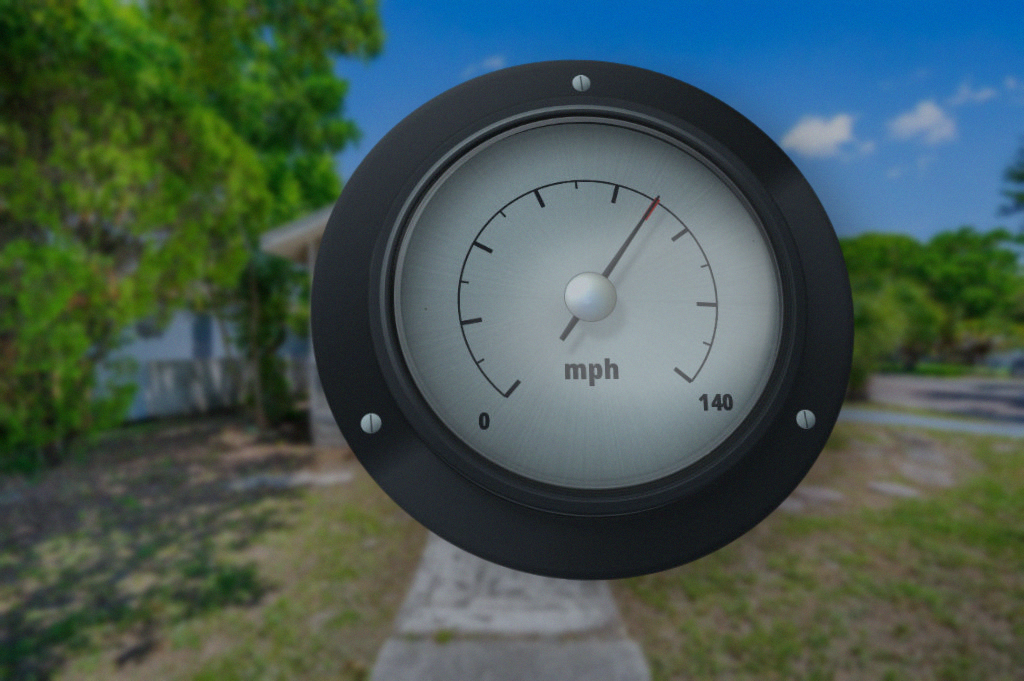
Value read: 90,mph
